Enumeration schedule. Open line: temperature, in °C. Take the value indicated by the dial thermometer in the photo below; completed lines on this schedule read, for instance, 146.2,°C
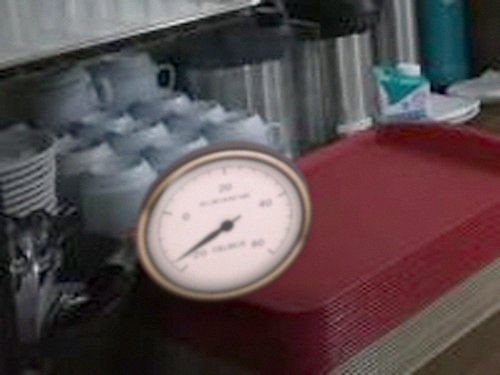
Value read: -16,°C
